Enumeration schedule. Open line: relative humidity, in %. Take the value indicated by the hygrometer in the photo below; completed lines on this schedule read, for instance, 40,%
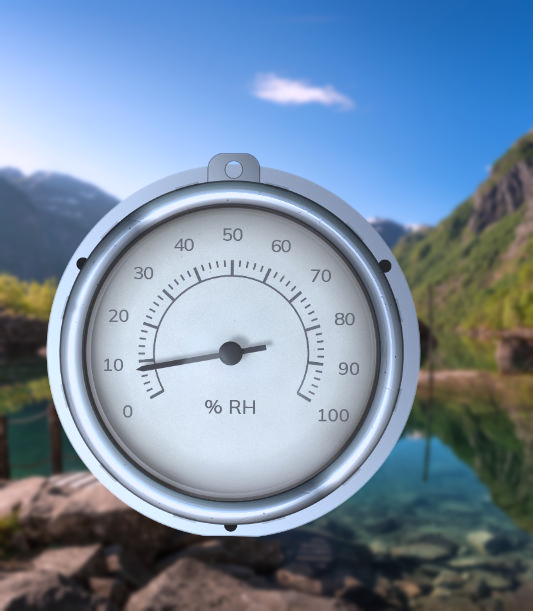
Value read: 8,%
